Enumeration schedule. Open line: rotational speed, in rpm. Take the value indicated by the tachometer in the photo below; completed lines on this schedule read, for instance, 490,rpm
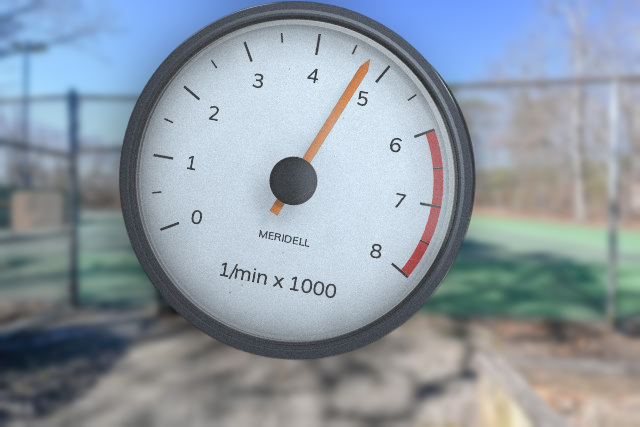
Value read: 4750,rpm
